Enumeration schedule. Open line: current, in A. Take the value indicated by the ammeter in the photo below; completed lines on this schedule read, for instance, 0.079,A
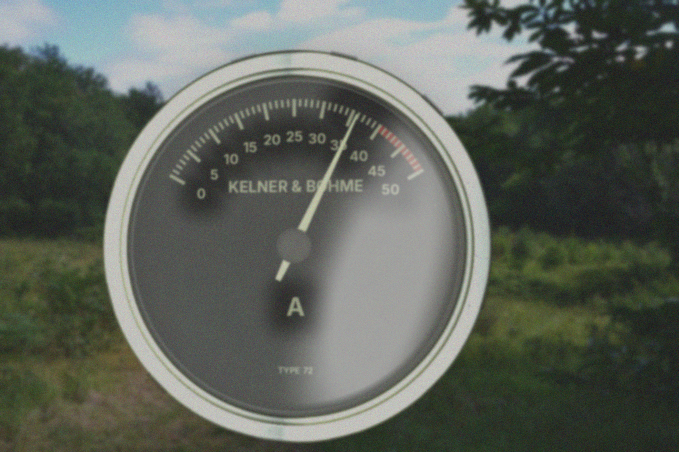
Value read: 36,A
